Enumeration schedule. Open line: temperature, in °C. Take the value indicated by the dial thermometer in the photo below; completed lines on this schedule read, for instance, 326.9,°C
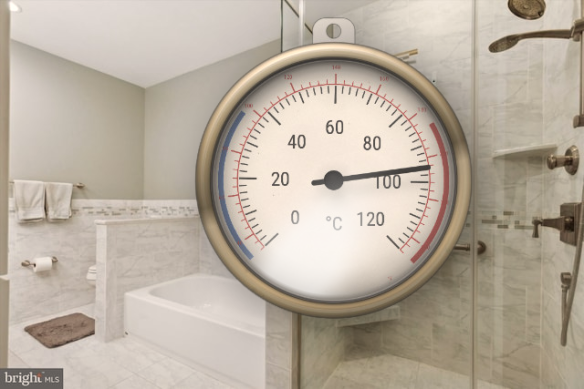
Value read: 96,°C
